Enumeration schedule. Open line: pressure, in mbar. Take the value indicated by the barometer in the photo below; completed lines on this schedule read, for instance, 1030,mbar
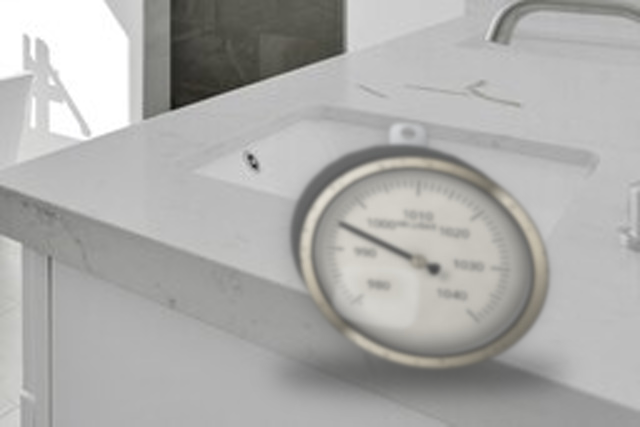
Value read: 995,mbar
